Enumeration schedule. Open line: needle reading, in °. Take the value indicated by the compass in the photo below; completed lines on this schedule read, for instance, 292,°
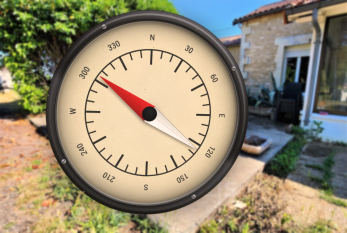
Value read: 305,°
